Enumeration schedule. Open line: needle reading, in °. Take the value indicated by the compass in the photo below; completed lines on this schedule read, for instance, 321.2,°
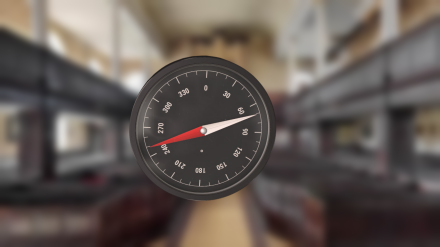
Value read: 250,°
